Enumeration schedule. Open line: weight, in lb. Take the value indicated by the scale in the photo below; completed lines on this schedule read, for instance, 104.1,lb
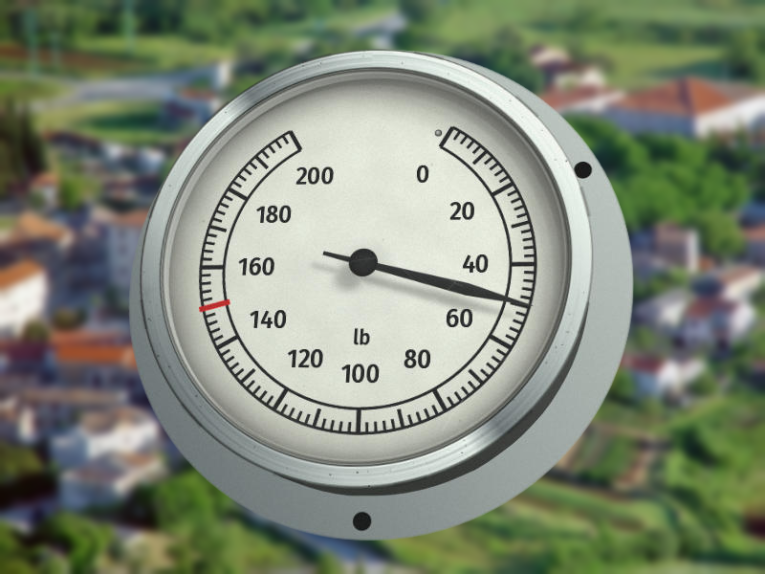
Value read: 50,lb
